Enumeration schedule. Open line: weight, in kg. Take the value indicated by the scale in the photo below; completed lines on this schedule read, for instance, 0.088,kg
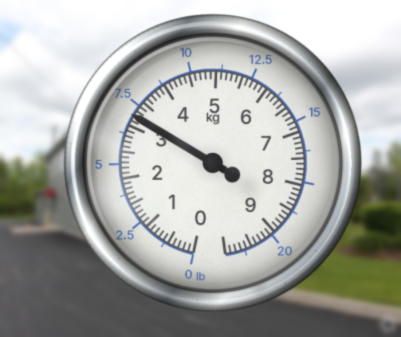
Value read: 3.2,kg
